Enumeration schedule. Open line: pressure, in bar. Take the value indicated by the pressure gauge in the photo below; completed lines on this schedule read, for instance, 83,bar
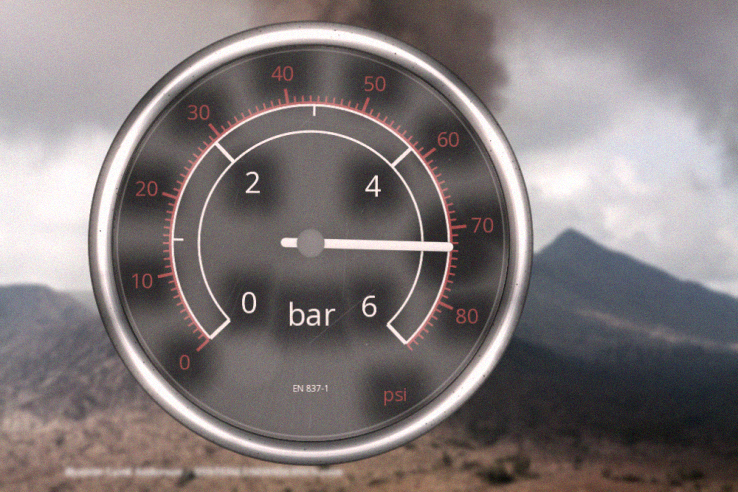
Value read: 5,bar
